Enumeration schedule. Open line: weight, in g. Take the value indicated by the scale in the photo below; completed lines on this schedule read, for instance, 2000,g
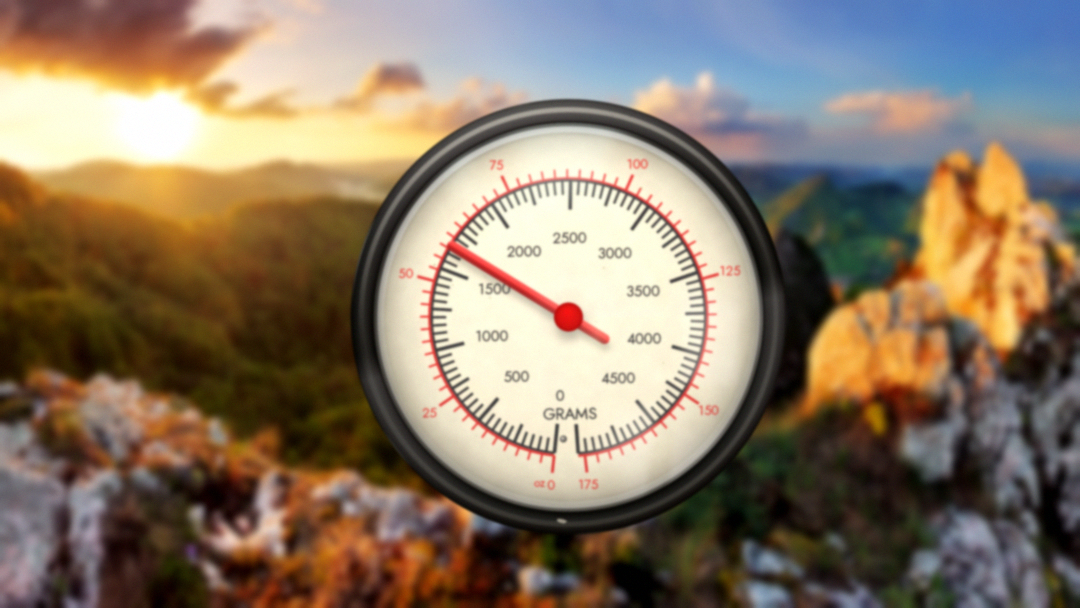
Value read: 1650,g
